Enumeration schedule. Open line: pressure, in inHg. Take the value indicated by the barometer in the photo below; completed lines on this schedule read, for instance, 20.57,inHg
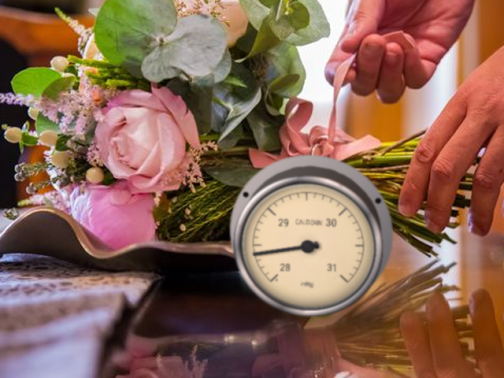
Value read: 28.4,inHg
